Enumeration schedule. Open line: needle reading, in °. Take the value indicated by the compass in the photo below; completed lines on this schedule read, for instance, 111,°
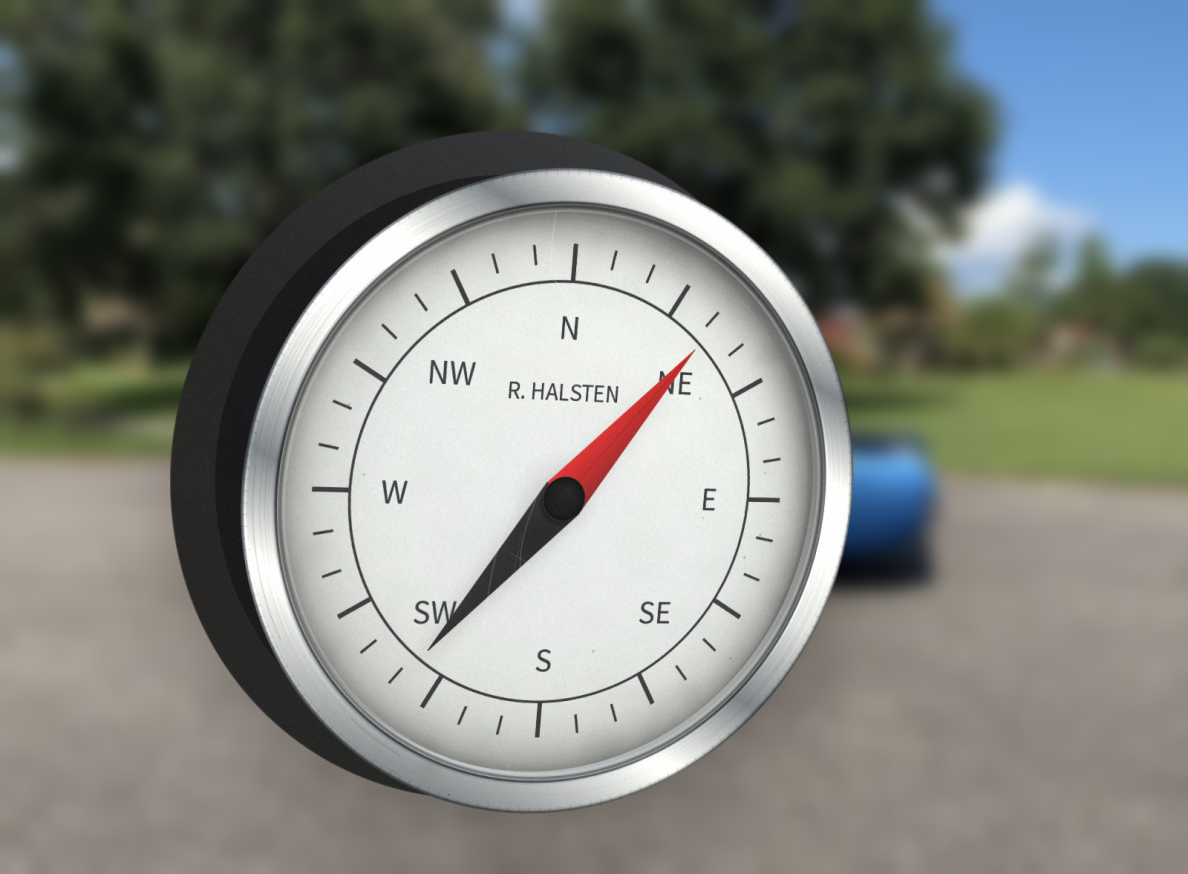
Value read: 40,°
